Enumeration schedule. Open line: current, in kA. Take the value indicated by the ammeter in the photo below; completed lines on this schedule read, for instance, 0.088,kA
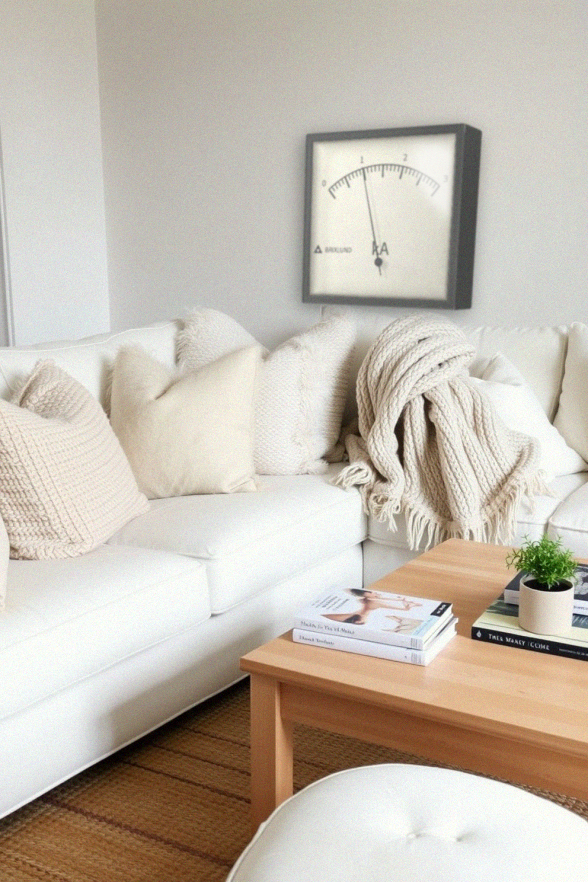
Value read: 1,kA
